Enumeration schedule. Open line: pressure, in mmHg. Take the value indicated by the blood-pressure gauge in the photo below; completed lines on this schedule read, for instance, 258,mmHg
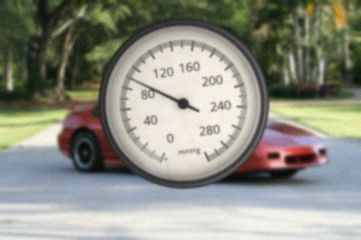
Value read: 90,mmHg
